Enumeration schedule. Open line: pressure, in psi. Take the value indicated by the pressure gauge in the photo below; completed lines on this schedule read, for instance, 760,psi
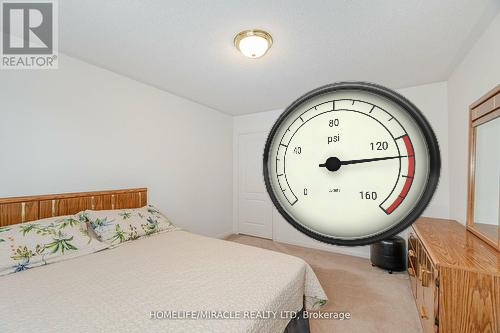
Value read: 130,psi
